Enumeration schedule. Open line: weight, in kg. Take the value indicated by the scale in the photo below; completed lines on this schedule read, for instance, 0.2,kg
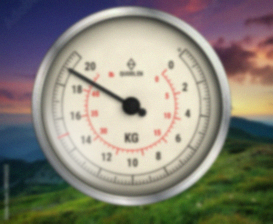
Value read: 19,kg
